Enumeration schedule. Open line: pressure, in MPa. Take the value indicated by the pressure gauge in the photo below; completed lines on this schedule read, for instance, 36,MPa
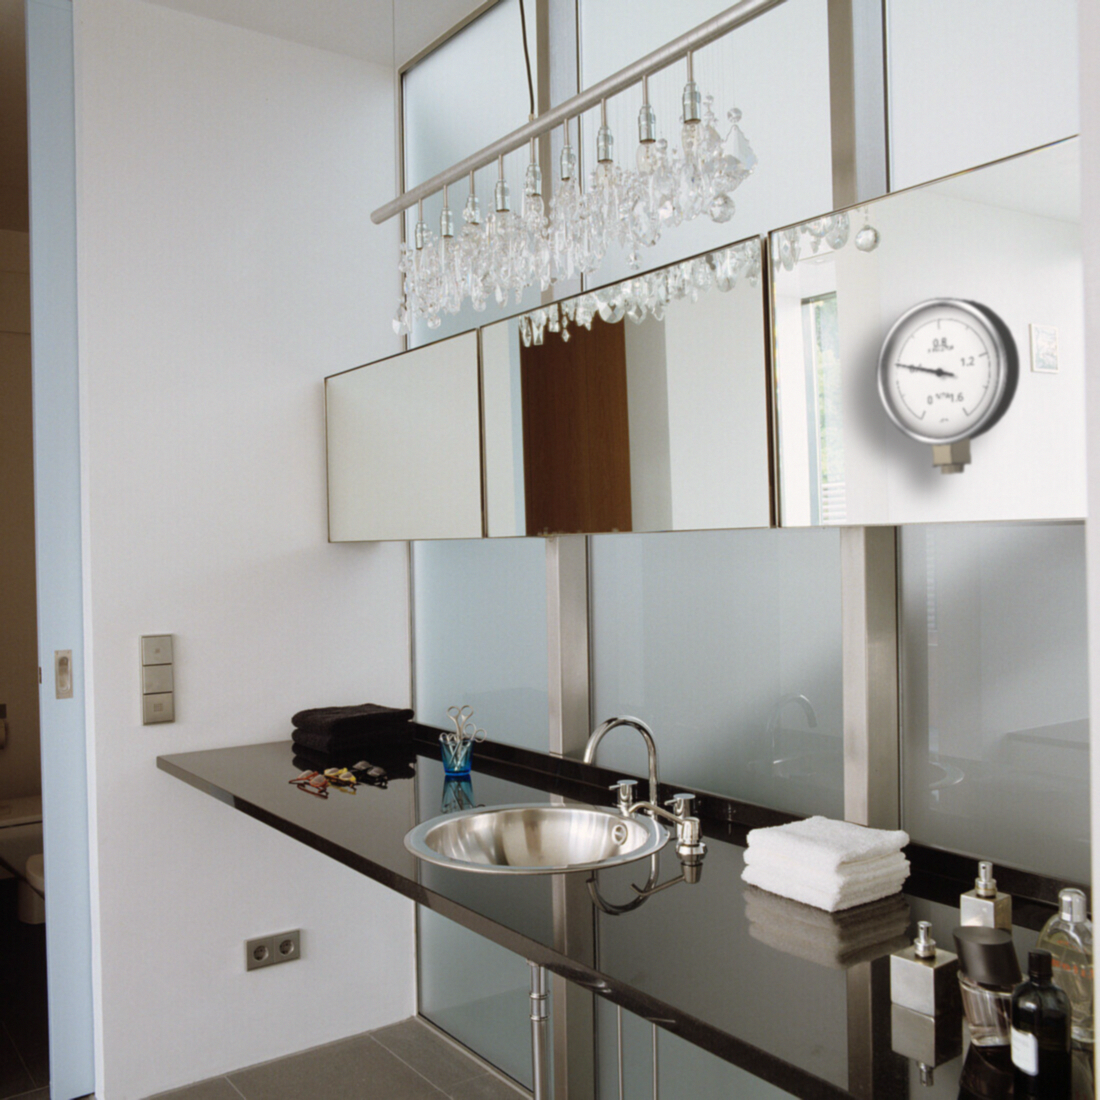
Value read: 0.4,MPa
